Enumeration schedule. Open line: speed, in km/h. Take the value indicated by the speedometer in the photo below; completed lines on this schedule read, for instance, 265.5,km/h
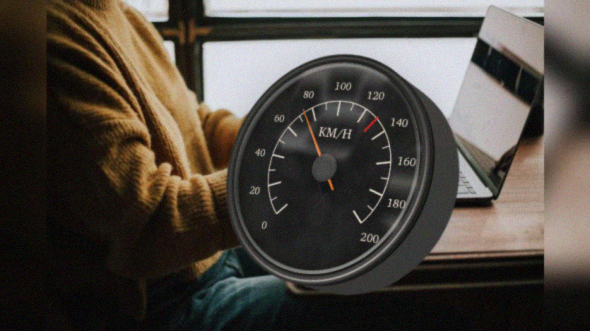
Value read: 75,km/h
